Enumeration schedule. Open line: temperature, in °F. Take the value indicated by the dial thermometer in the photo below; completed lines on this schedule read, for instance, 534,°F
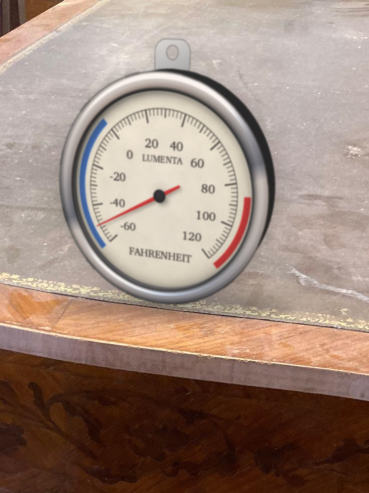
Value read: -50,°F
